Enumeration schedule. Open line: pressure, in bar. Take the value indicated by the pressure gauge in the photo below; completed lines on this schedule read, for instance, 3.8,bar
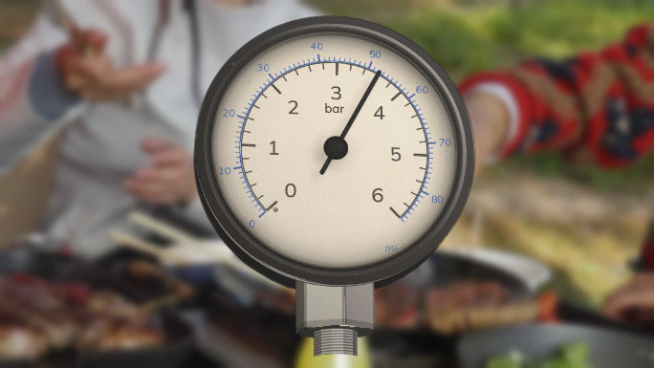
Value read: 3.6,bar
